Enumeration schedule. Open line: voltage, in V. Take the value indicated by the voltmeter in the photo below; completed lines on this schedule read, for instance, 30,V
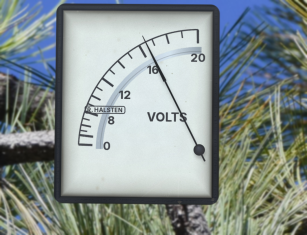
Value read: 16.5,V
